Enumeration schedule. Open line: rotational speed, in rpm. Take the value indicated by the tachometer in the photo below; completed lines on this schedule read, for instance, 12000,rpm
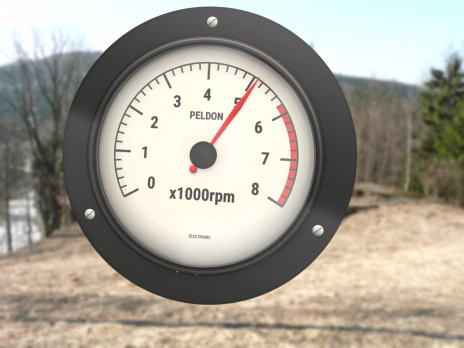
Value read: 5100,rpm
